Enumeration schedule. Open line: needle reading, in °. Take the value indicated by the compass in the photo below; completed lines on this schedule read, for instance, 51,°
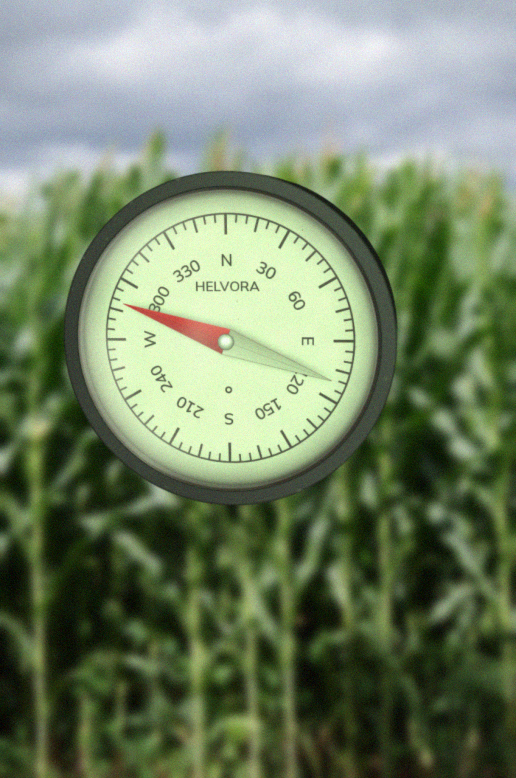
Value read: 290,°
